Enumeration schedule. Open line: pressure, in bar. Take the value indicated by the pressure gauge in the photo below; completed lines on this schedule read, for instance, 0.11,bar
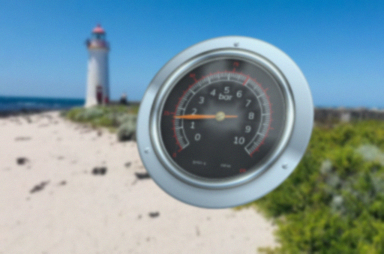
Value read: 1.5,bar
